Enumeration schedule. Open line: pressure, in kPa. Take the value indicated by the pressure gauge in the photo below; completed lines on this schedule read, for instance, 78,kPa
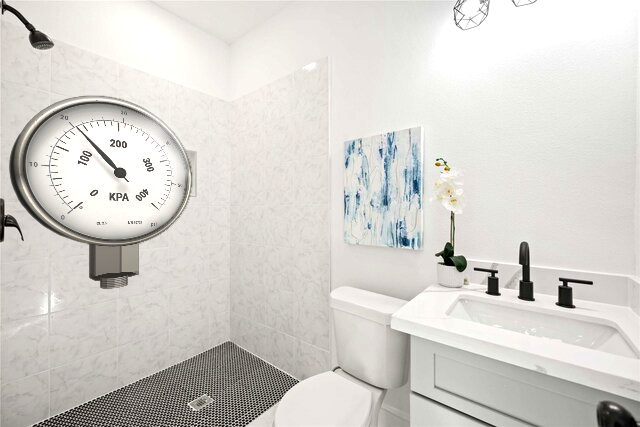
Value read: 140,kPa
